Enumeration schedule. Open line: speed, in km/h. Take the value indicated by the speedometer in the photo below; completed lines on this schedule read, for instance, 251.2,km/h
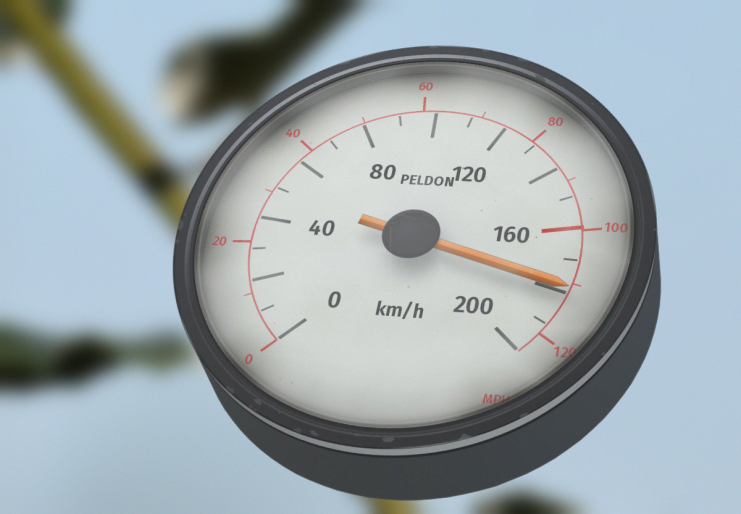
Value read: 180,km/h
